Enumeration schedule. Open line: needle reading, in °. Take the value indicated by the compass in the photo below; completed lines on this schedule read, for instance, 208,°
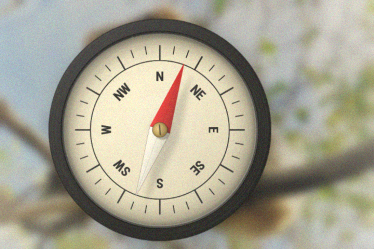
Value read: 20,°
